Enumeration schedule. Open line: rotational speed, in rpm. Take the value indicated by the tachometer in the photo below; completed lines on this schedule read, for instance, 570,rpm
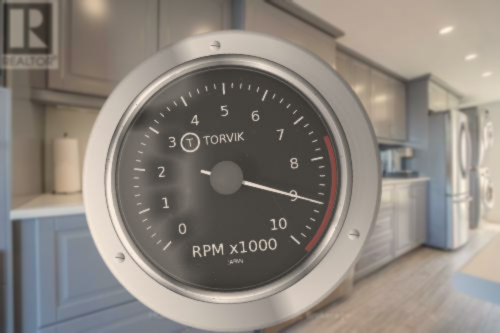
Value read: 9000,rpm
